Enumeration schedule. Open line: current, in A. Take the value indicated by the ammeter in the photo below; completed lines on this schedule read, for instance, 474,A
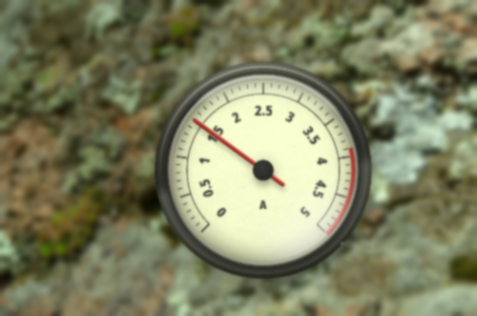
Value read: 1.5,A
